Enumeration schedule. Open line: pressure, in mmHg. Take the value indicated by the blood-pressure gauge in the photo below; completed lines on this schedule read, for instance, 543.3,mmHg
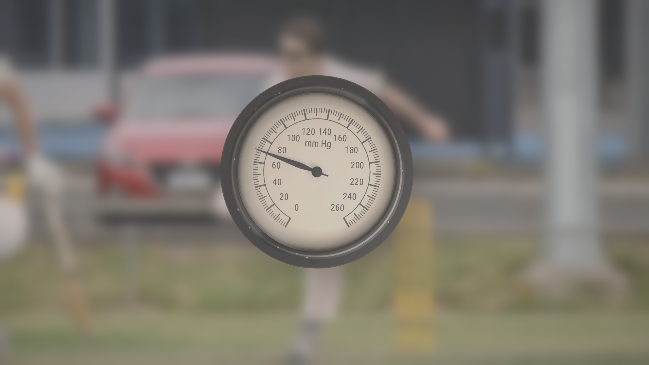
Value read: 70,mmHg
